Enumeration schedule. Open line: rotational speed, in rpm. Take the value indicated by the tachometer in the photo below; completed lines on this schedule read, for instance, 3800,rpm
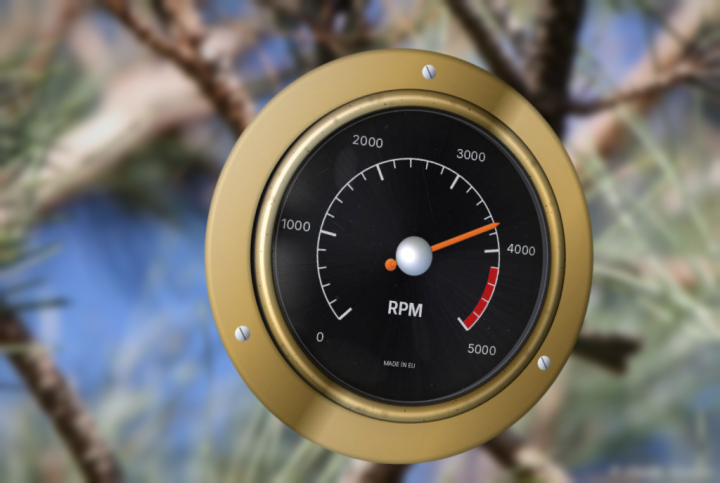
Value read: 3700,rpm
